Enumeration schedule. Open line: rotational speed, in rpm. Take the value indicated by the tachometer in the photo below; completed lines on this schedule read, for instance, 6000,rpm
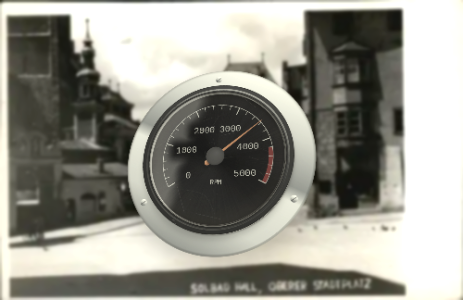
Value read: 3600,rpm
